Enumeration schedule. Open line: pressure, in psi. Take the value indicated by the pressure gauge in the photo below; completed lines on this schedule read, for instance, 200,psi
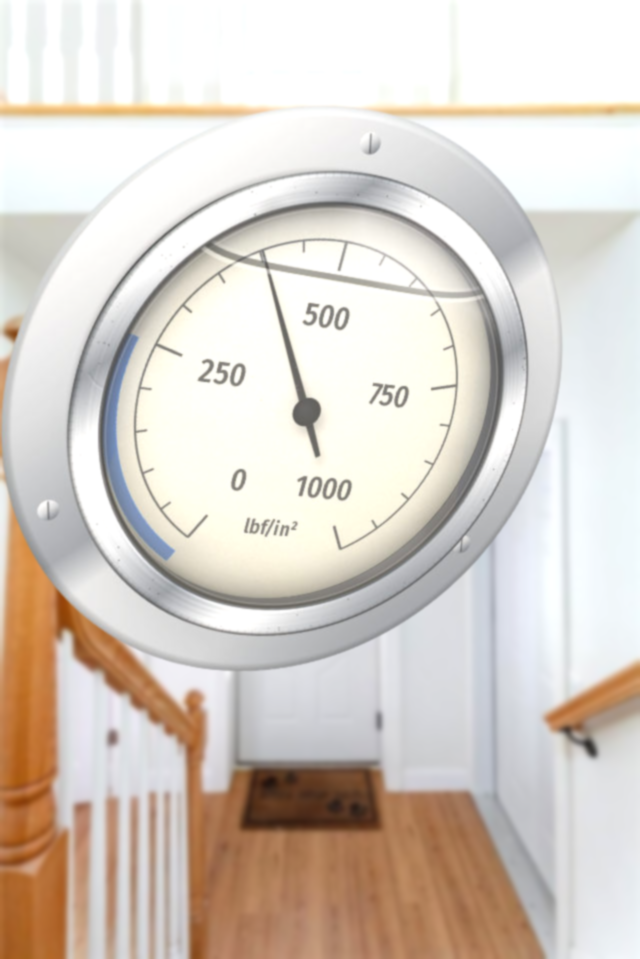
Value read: 400,psi
